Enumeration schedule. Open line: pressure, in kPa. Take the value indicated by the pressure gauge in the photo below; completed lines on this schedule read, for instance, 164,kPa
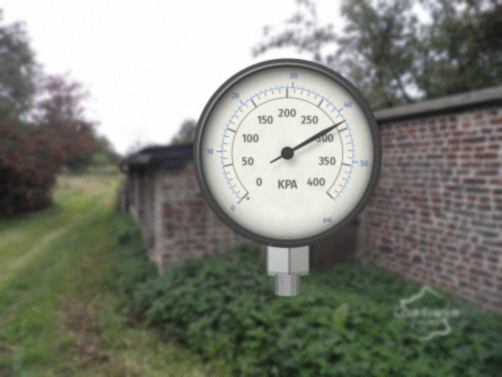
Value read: 290,kPa
